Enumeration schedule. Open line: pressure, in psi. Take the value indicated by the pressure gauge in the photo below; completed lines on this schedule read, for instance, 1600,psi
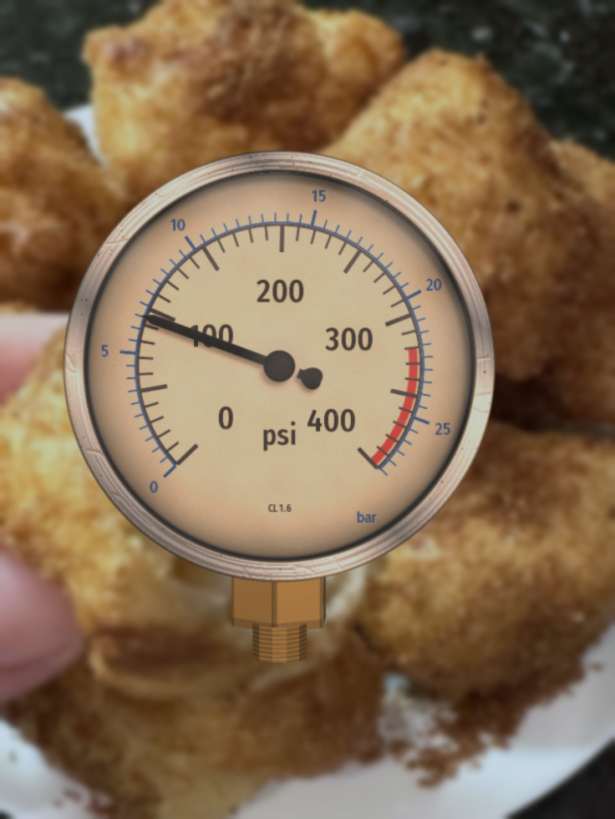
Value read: 95,psi
